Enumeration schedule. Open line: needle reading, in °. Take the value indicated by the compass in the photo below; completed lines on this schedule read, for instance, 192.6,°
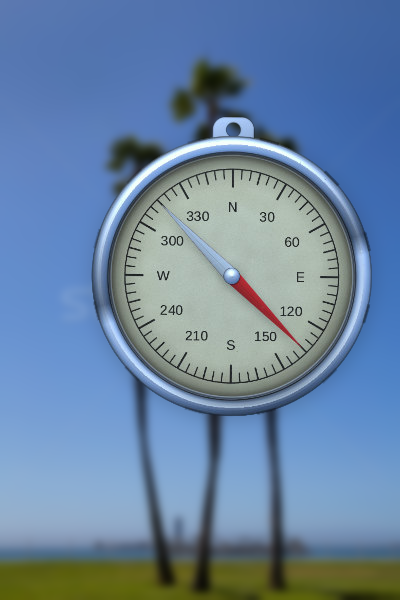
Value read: 135,°
